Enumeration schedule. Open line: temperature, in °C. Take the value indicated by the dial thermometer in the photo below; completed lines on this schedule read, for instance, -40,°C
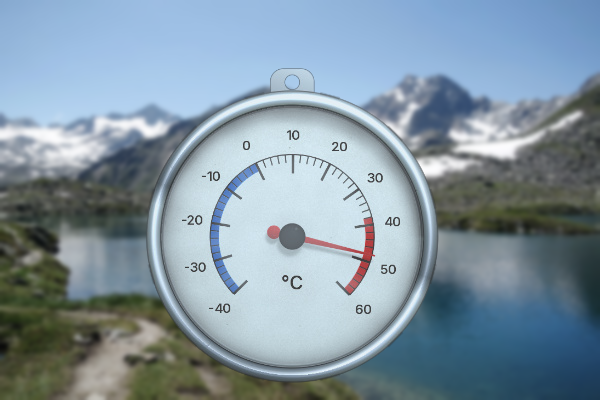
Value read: 48,°C
